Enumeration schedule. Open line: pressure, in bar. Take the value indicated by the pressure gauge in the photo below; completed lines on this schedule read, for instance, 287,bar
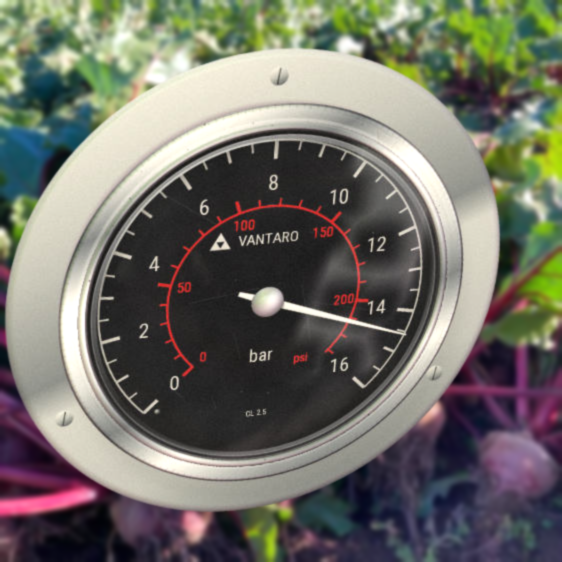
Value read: 14.5,bar
